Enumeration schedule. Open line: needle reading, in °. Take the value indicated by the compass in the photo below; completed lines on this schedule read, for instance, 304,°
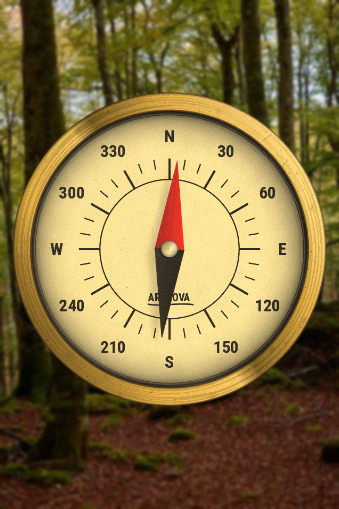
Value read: 5,°
